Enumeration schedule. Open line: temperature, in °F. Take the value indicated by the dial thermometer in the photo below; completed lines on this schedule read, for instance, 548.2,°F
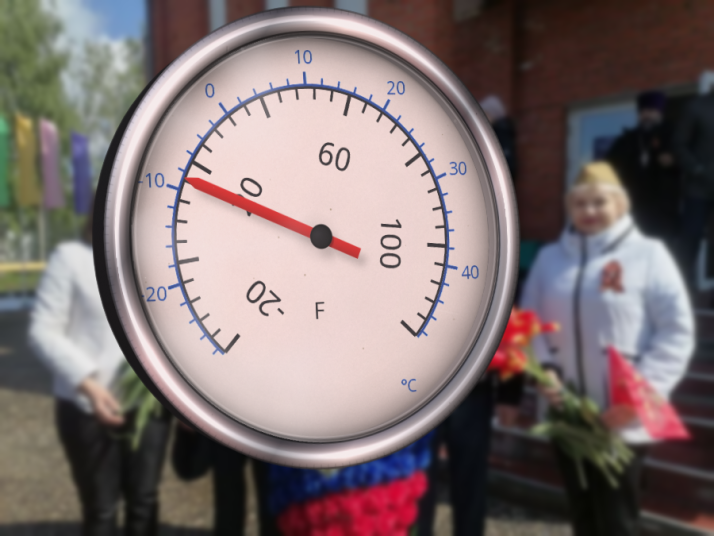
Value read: 16,°F
